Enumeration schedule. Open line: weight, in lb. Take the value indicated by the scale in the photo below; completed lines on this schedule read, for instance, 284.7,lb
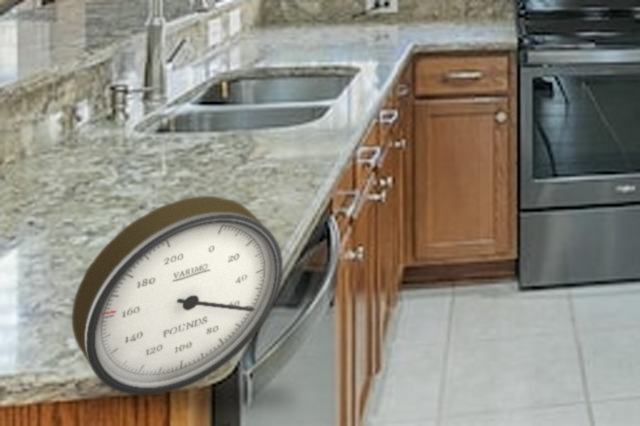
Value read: 60,lb
